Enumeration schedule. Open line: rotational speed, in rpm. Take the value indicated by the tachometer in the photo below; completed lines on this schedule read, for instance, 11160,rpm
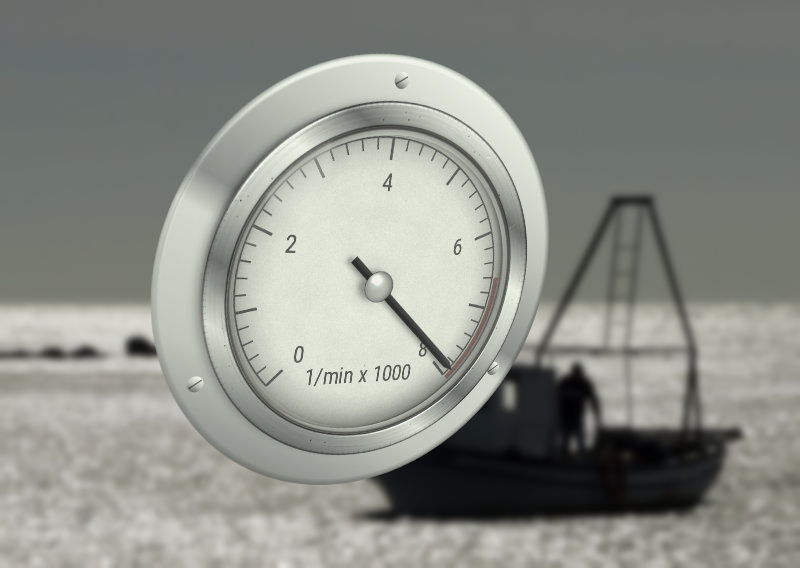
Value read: 7900,rpm
